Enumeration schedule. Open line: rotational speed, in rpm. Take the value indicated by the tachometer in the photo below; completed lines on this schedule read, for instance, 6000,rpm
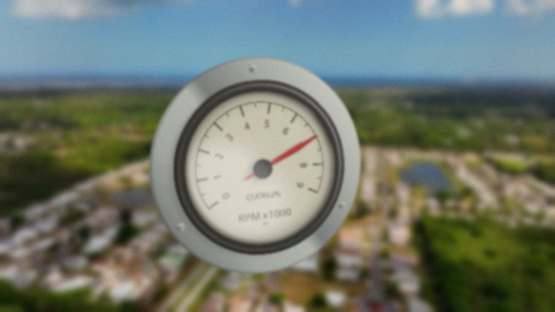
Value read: 7000,rpm
